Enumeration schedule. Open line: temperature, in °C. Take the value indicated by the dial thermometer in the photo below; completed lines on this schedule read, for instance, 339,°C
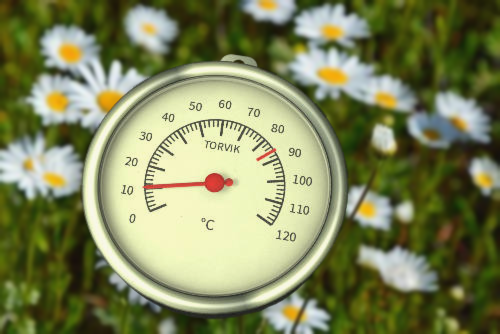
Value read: 10,°C
